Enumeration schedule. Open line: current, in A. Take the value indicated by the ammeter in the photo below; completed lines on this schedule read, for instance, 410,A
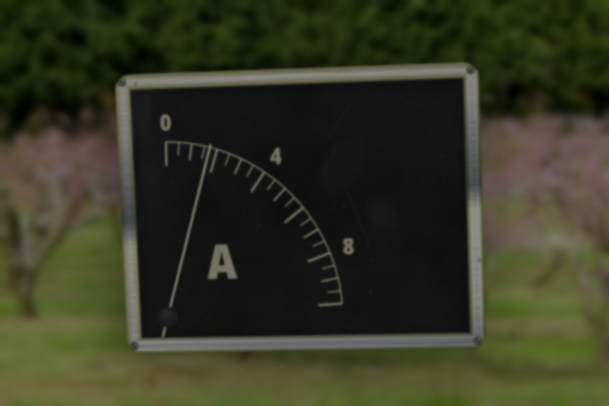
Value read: 1.75,A
